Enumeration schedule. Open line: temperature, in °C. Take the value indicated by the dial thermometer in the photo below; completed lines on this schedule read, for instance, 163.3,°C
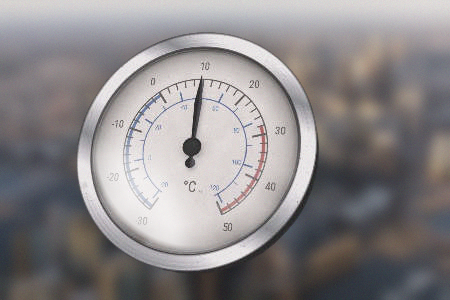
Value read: 10,°C
